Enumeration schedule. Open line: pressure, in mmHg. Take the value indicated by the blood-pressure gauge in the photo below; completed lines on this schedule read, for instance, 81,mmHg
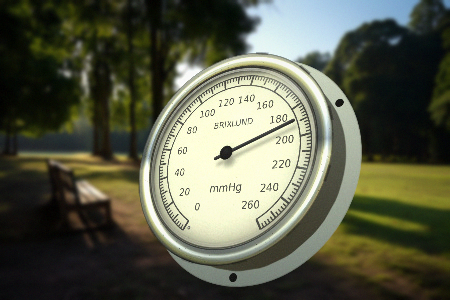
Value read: 190,mmHg
